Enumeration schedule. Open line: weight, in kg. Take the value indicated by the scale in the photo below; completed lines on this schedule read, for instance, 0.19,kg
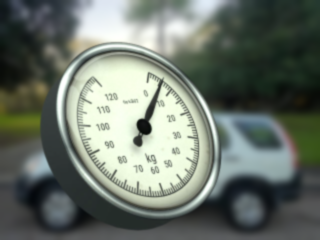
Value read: 5,kg
